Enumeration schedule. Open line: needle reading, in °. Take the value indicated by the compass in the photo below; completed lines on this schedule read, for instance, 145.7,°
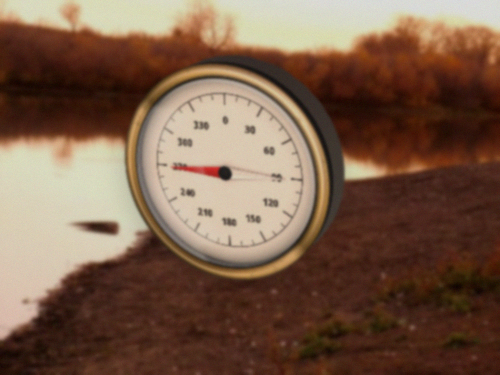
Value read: 270,°
